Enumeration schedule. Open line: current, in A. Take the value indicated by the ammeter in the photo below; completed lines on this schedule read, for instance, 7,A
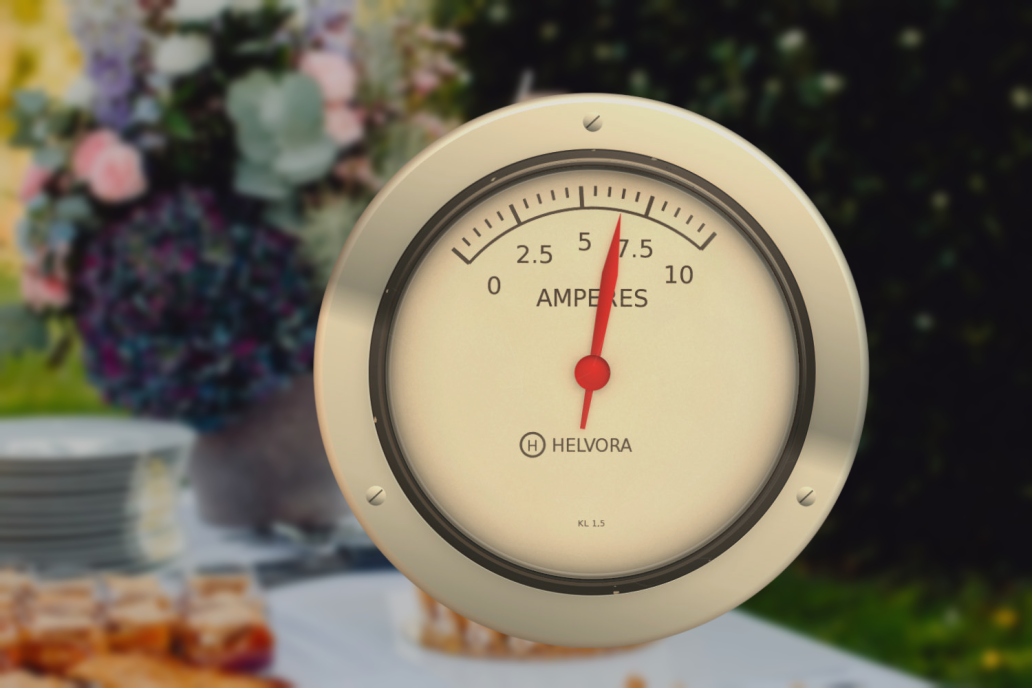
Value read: 6.5,A
